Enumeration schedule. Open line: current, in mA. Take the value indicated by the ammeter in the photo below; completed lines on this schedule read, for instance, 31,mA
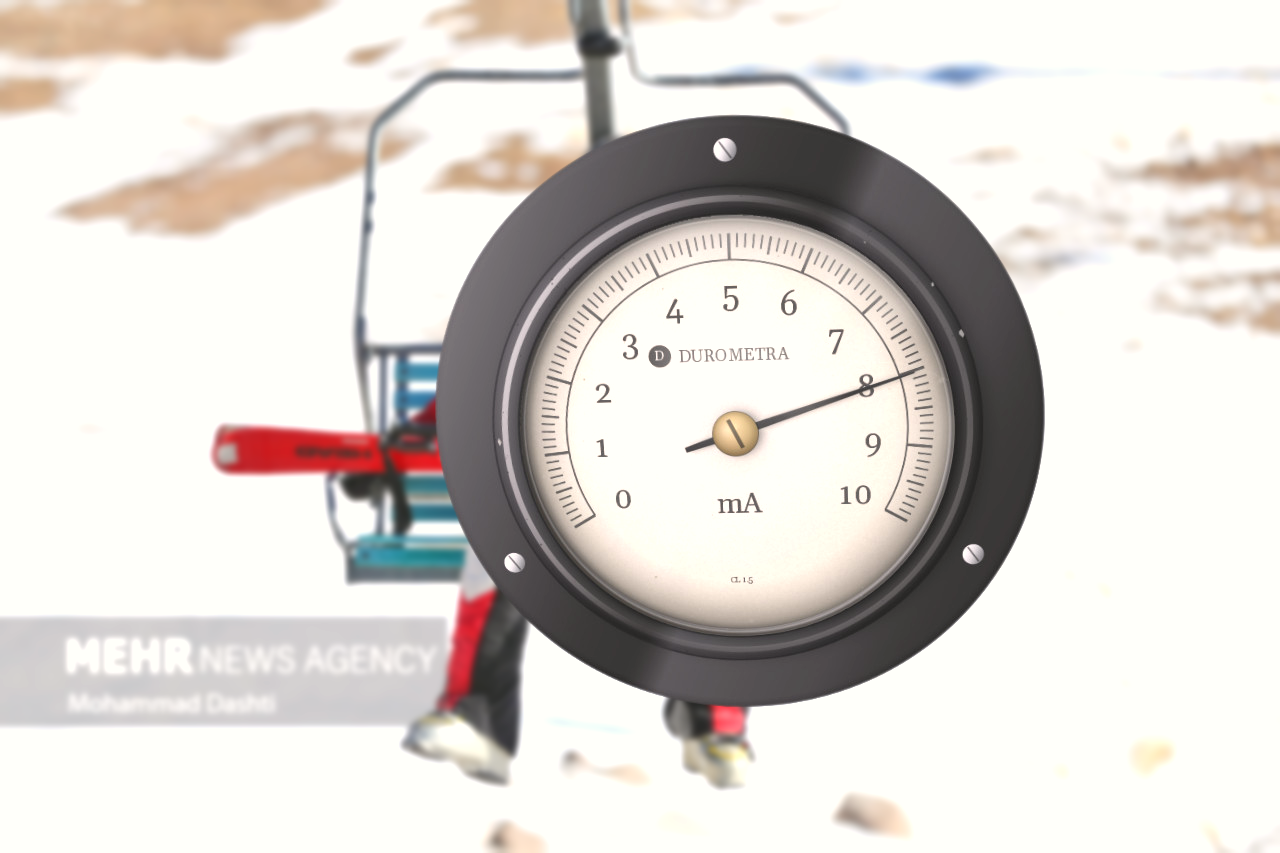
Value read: 8,mA
